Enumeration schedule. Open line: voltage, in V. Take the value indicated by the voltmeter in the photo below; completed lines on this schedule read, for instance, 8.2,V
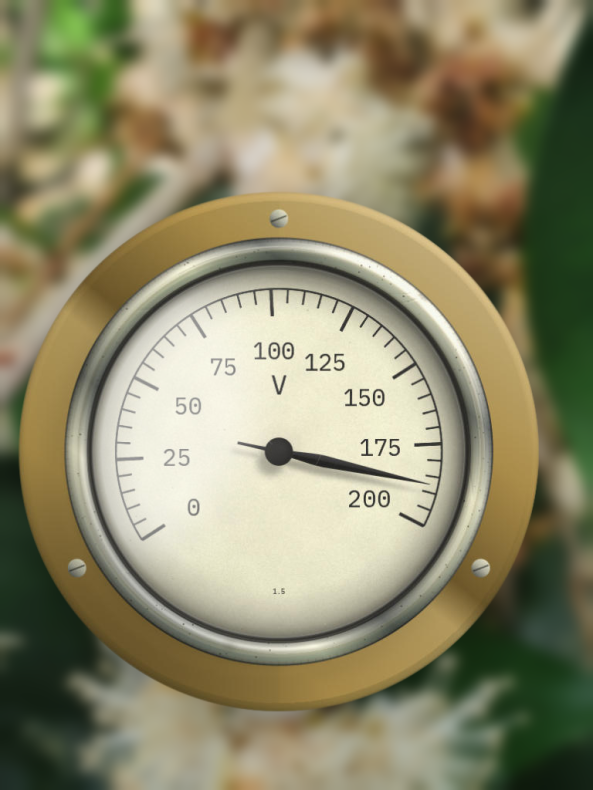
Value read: 187.5,V
